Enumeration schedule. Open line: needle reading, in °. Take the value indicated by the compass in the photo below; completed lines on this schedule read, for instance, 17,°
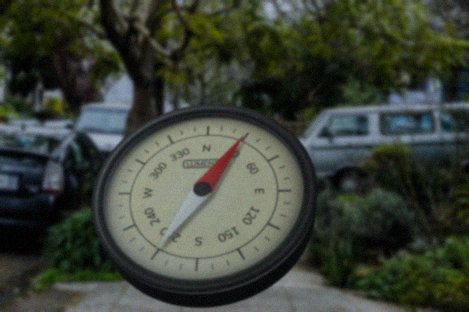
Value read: 30,°
